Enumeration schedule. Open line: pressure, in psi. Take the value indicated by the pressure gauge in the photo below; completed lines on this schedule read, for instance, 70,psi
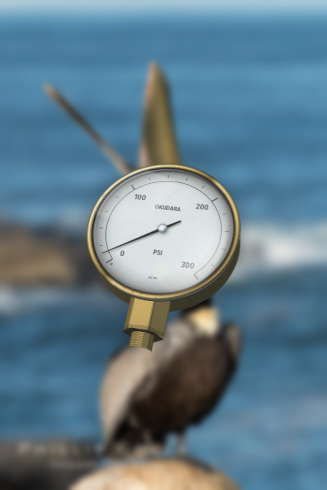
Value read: 10,psi
